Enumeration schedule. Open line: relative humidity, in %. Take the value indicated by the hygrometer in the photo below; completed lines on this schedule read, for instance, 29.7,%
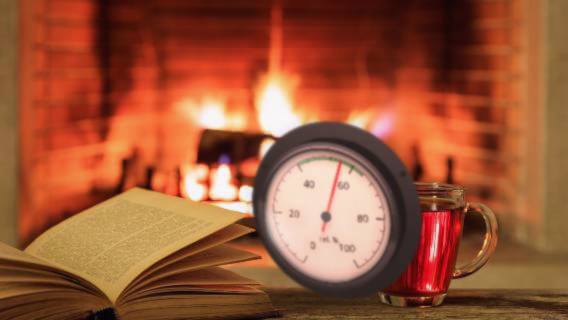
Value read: 56,%
